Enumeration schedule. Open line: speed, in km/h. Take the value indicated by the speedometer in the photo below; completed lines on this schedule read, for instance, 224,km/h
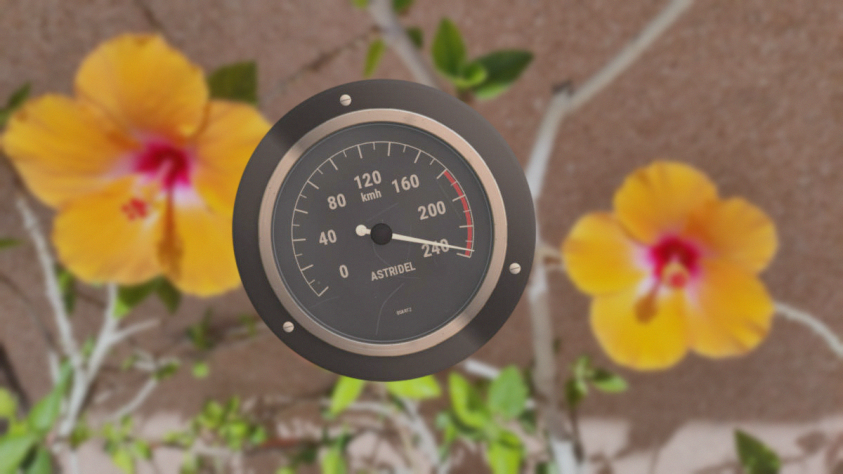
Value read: 235,km/h
